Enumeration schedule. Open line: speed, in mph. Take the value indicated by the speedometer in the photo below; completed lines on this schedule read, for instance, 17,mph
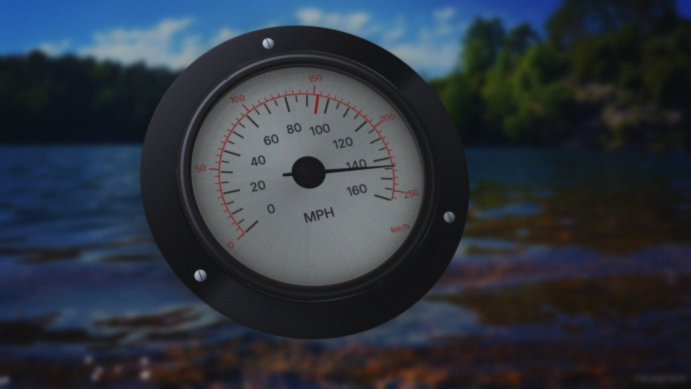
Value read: 145,mph
